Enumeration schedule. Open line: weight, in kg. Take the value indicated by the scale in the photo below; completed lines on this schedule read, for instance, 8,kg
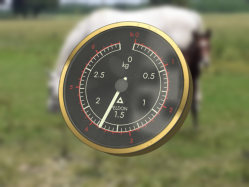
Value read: 1.7,kg
